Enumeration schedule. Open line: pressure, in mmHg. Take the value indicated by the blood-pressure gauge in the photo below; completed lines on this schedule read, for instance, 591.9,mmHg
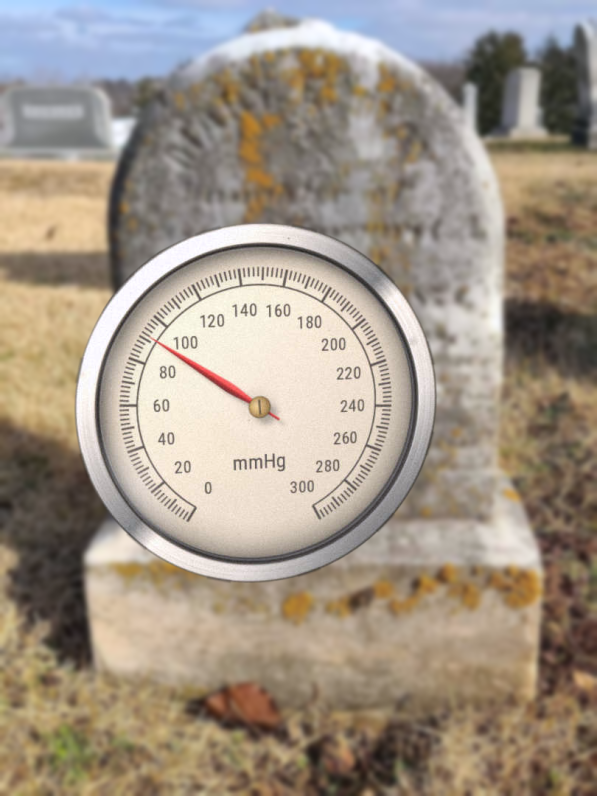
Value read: 92,mmHg
